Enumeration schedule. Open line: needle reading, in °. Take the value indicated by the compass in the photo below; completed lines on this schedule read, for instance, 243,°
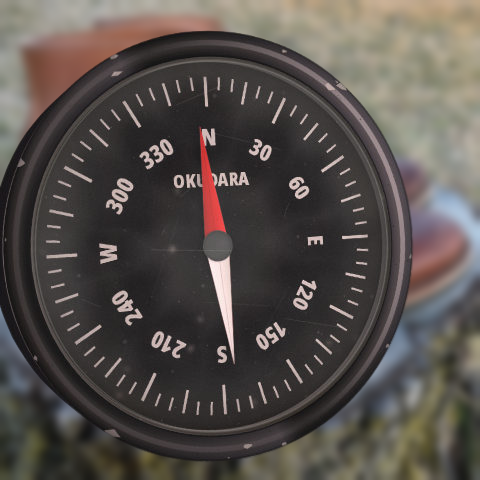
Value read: 355,°
